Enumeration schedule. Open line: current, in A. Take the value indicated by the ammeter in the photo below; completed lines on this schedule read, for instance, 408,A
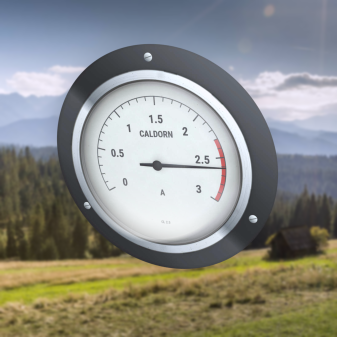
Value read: 2.6,A
